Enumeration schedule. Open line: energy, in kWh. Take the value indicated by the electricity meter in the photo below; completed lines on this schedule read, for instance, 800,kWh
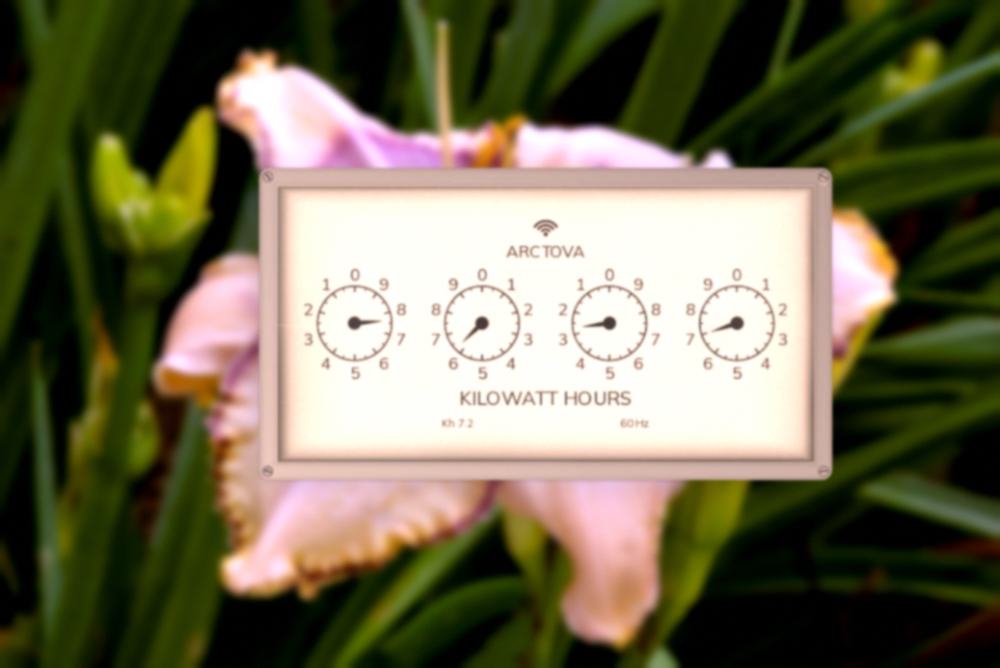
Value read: 7627,kWh
